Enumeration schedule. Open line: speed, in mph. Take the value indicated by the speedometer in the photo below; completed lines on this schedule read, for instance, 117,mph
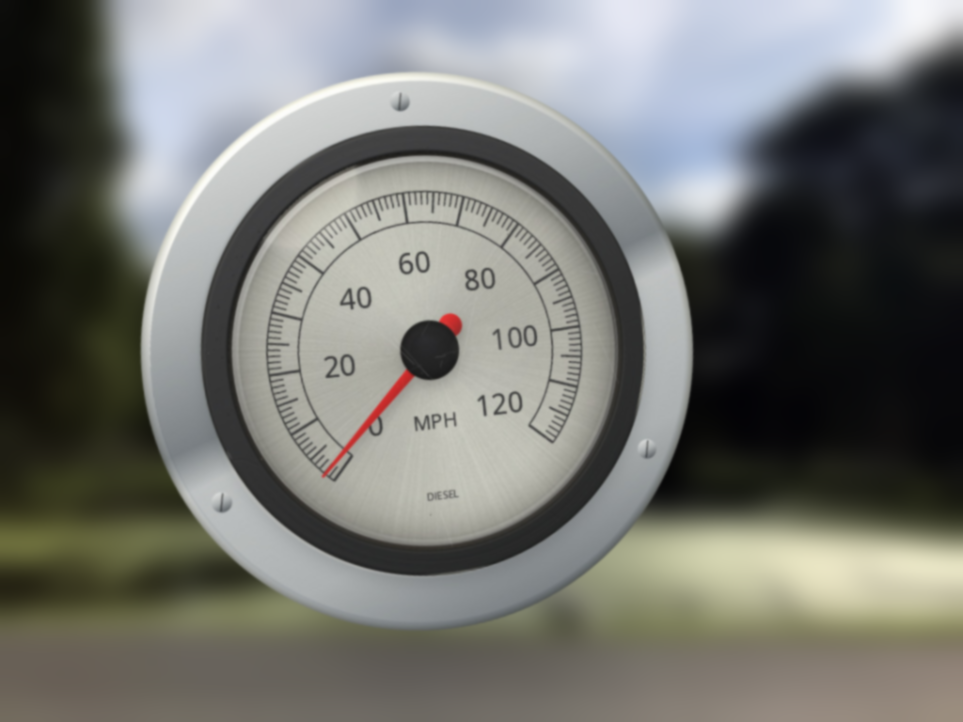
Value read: 2,mph
